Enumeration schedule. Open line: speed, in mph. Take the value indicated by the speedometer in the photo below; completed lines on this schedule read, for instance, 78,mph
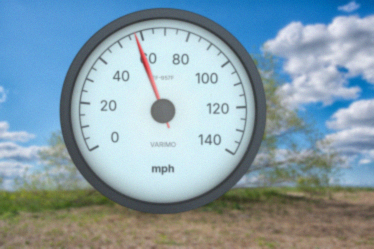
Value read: 57.5,mph
